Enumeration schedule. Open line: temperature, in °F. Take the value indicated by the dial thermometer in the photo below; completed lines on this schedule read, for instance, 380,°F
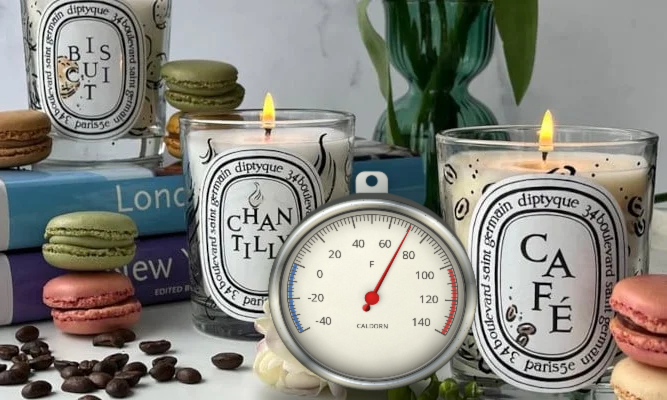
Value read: 70,°F
